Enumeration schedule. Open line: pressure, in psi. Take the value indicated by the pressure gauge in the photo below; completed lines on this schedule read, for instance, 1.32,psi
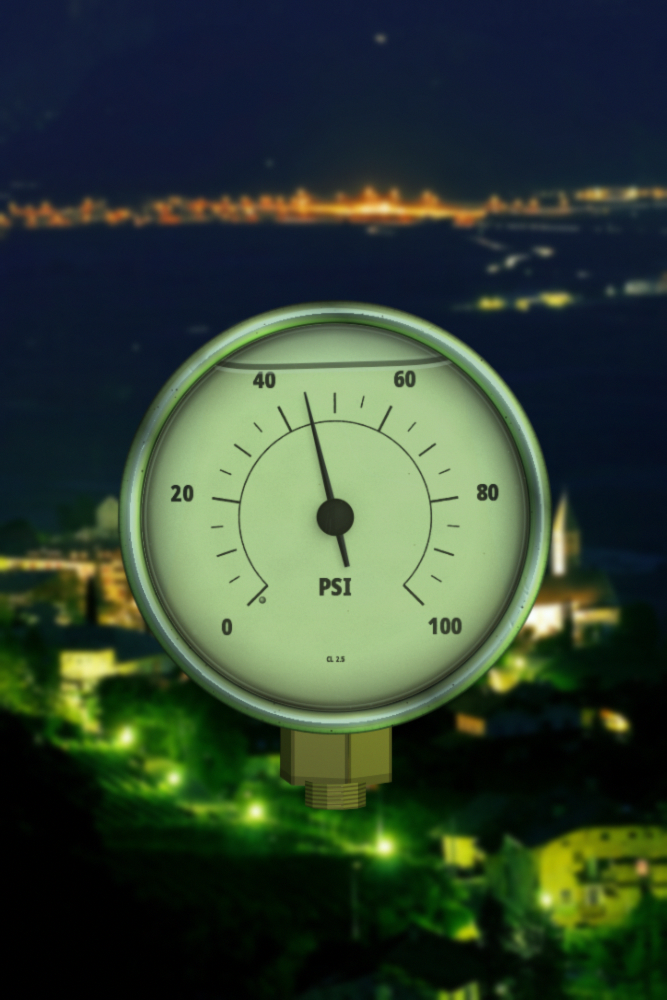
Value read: 45,psi
